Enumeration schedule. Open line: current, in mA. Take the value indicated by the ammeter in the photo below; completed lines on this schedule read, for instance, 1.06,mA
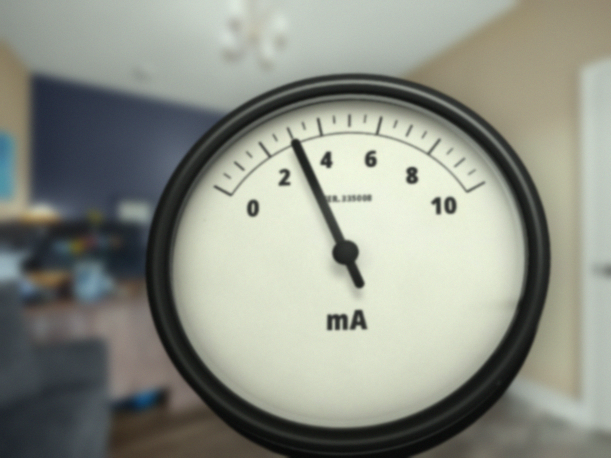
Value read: 3,mA
